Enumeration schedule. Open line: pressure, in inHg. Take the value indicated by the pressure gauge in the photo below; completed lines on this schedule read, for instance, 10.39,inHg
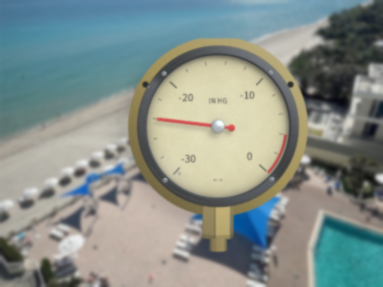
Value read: -24,inHg
